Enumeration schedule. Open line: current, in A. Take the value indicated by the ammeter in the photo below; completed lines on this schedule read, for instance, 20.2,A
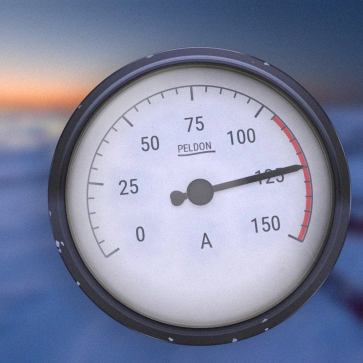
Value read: 125,A
